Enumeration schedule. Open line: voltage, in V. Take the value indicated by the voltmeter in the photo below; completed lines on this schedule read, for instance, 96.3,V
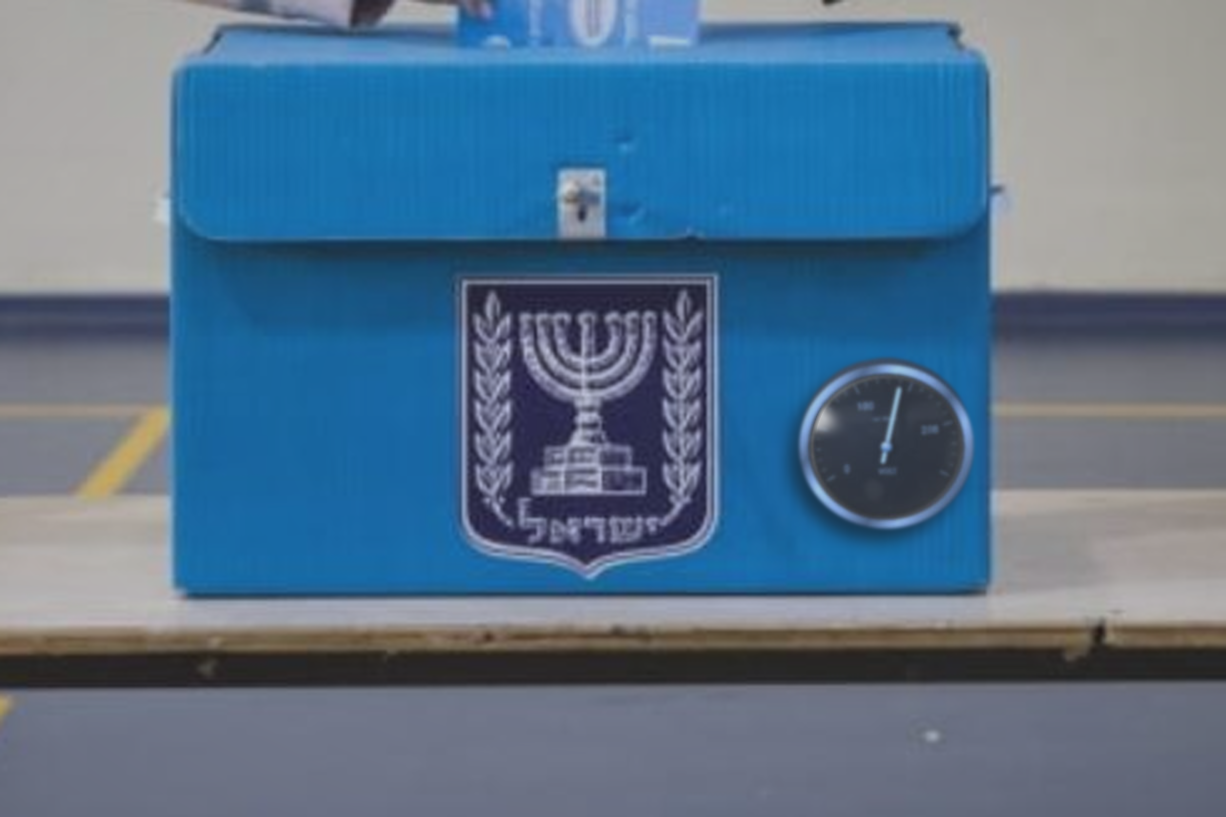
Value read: 140,V
